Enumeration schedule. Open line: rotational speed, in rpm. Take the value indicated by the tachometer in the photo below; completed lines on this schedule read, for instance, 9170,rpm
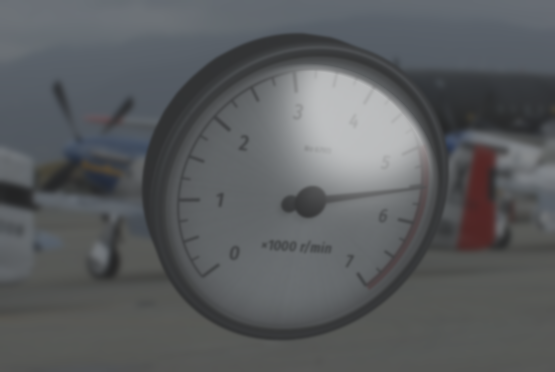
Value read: 5500,rpm
